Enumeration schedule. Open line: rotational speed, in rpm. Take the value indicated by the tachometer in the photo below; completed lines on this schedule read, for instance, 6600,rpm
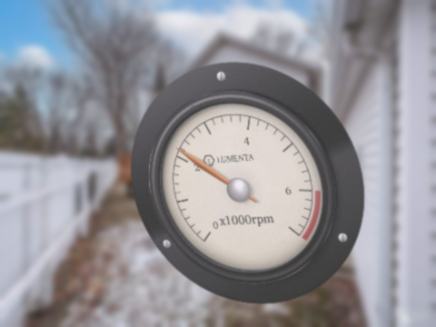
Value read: 2200,rpm
